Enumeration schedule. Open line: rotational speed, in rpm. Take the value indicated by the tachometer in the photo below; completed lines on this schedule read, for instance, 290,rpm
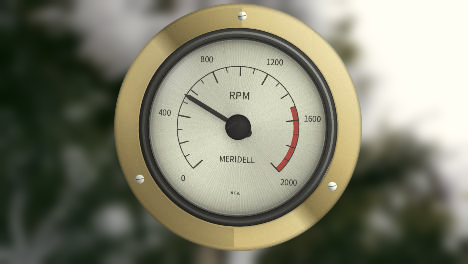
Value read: 550,rpm
